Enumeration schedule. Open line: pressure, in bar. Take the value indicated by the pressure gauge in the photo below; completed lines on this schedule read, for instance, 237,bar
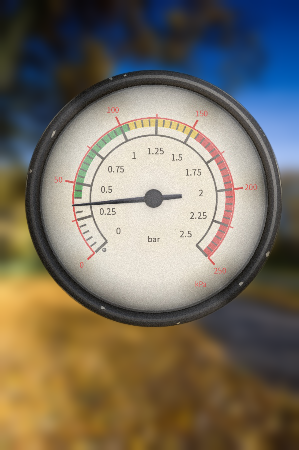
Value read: 0.35,bar
